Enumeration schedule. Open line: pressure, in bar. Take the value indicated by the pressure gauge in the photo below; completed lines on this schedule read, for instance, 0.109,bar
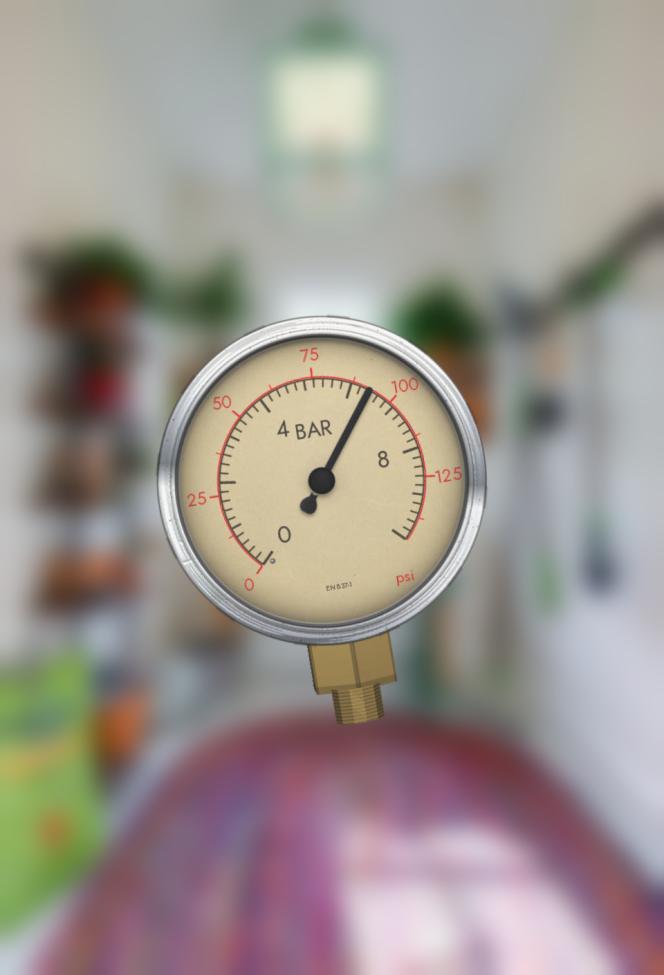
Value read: 6.4,bar
